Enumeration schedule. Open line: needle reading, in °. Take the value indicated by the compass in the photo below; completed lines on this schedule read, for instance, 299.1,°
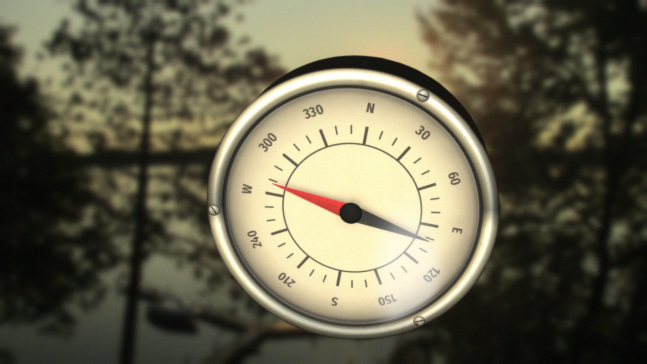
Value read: 280,°
